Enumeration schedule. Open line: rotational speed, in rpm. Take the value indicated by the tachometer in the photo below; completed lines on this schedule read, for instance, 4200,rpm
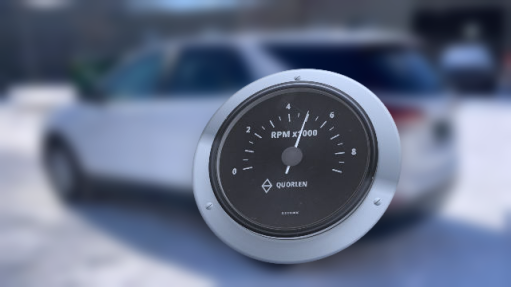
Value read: 5000,rpm
